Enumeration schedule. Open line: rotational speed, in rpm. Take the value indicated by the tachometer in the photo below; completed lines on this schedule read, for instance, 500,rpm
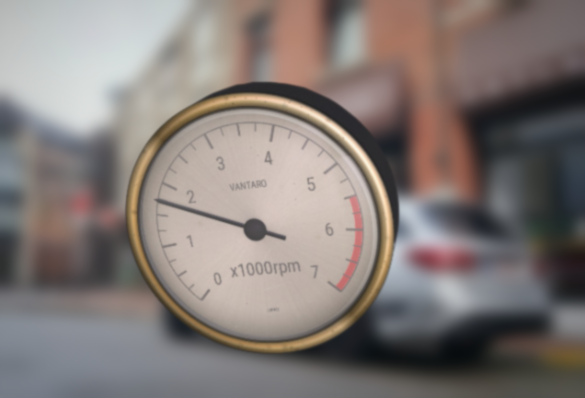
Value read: 1750,rpm
